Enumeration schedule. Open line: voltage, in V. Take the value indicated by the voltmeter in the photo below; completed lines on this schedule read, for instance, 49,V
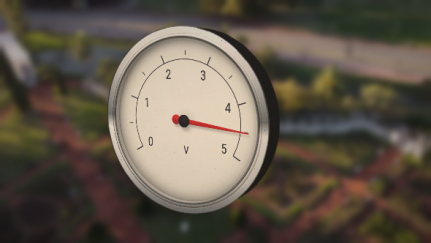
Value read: 4.5,V
